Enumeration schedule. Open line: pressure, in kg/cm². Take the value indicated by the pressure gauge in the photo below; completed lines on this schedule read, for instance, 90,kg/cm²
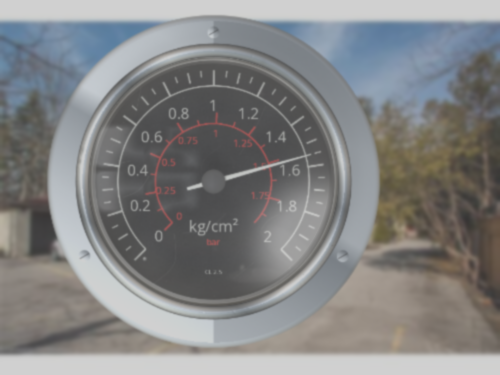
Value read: 1.55,kg/cm²
